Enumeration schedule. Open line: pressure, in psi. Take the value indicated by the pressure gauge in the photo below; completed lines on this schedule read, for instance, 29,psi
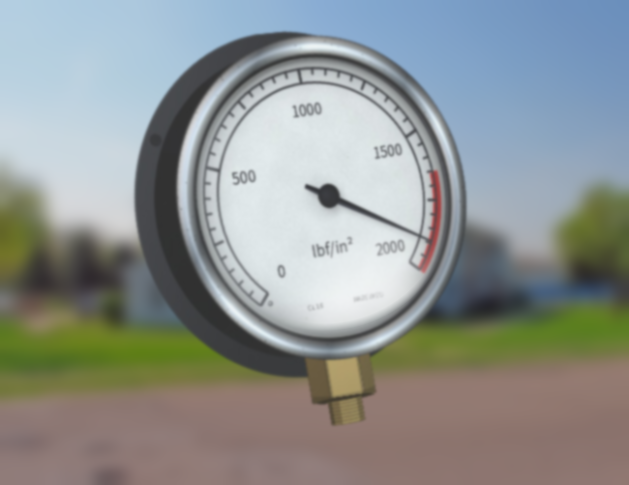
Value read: 1900,psi
